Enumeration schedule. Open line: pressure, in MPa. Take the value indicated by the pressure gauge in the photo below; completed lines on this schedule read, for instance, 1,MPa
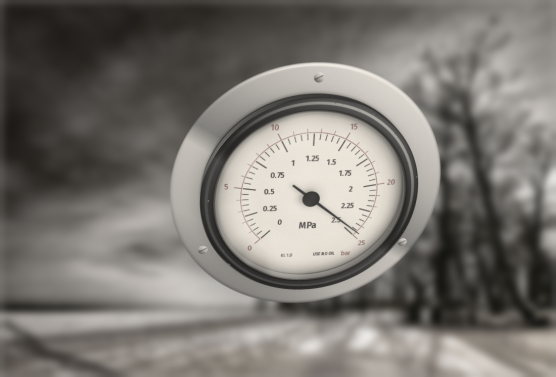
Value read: 2.45,MPa
